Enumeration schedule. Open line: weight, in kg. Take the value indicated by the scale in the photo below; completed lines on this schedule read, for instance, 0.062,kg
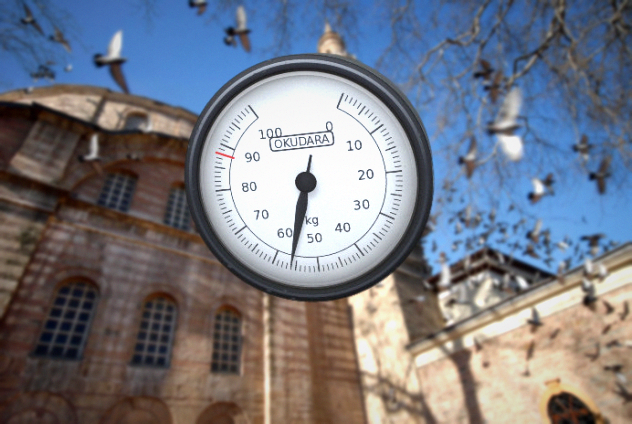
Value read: 56,kg
